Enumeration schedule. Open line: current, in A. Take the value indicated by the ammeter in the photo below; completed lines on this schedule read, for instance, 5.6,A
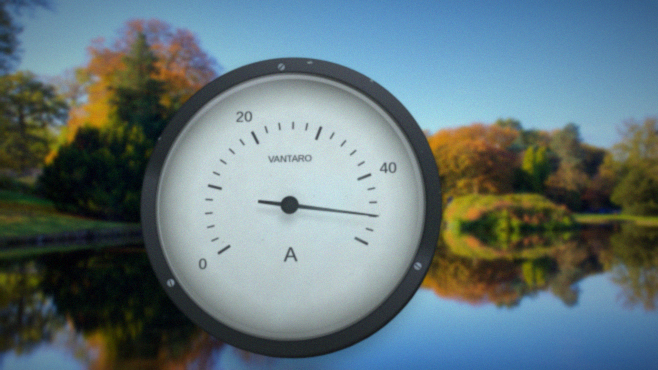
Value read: 46,A
